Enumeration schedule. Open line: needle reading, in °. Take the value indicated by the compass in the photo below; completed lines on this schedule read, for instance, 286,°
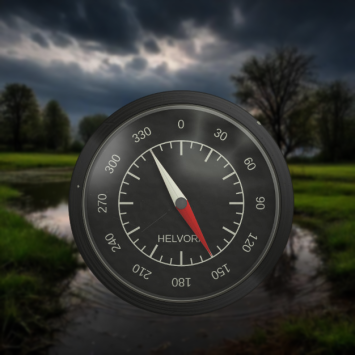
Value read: 150,°
